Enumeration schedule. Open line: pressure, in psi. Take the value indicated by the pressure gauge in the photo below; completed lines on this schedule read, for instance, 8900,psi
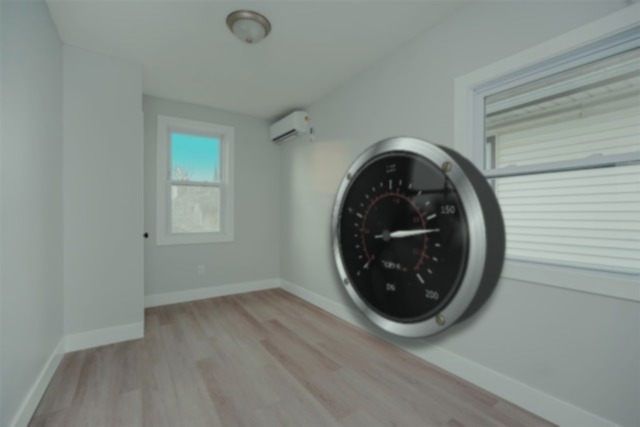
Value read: 160,psi
